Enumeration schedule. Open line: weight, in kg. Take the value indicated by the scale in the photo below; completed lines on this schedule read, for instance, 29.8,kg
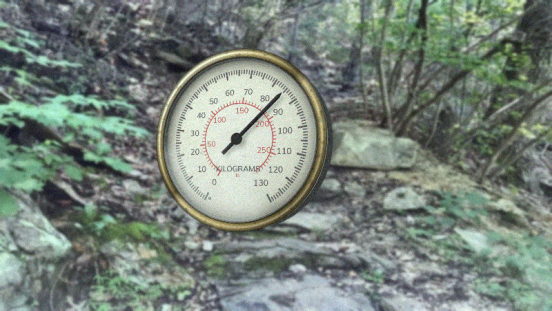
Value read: 85,kg
